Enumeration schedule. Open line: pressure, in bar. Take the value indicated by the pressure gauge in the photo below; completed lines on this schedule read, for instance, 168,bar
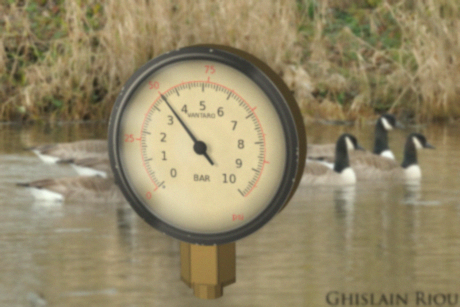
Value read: 3.5,bar
